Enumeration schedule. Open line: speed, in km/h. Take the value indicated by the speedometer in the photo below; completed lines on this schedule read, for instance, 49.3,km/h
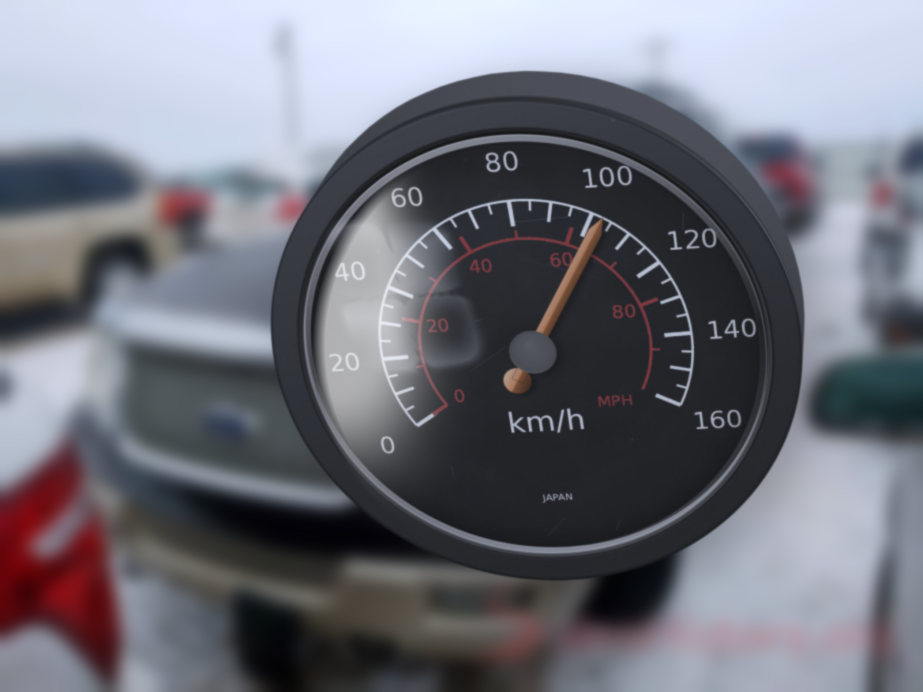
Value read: 102.5,km/h
